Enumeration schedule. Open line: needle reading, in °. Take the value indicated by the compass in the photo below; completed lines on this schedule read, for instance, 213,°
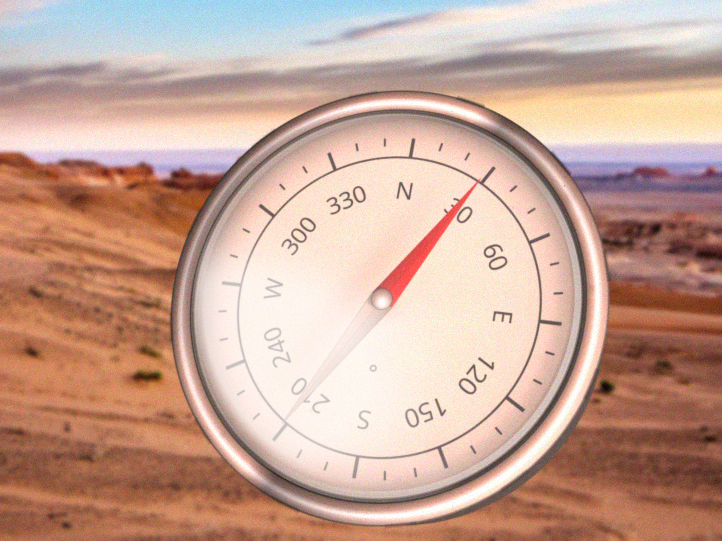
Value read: 30,°
